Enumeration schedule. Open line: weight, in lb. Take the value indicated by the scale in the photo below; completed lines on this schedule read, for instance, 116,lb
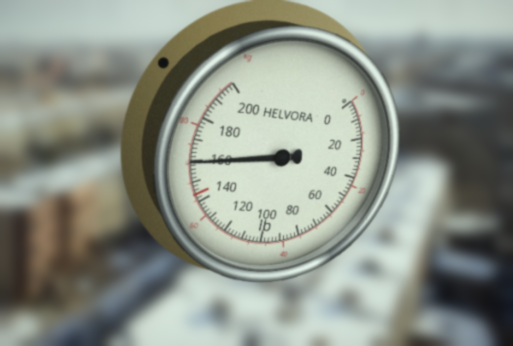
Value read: 160,lb
